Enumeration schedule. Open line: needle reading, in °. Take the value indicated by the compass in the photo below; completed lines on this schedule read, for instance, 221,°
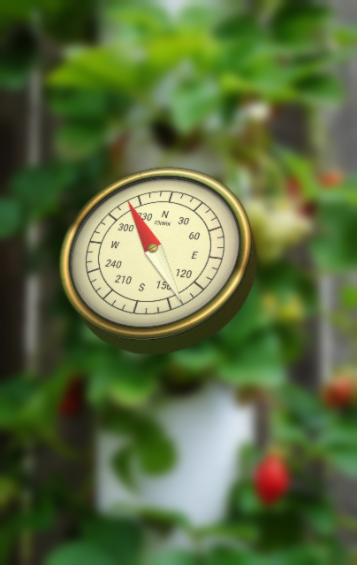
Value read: 320,°
